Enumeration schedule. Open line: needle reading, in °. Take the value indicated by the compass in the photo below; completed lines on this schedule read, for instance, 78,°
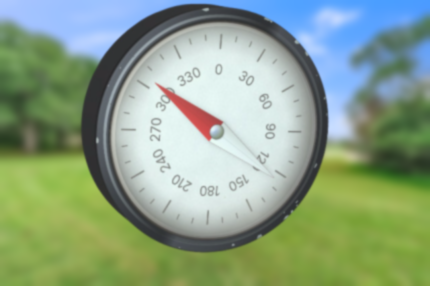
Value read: 305,°
